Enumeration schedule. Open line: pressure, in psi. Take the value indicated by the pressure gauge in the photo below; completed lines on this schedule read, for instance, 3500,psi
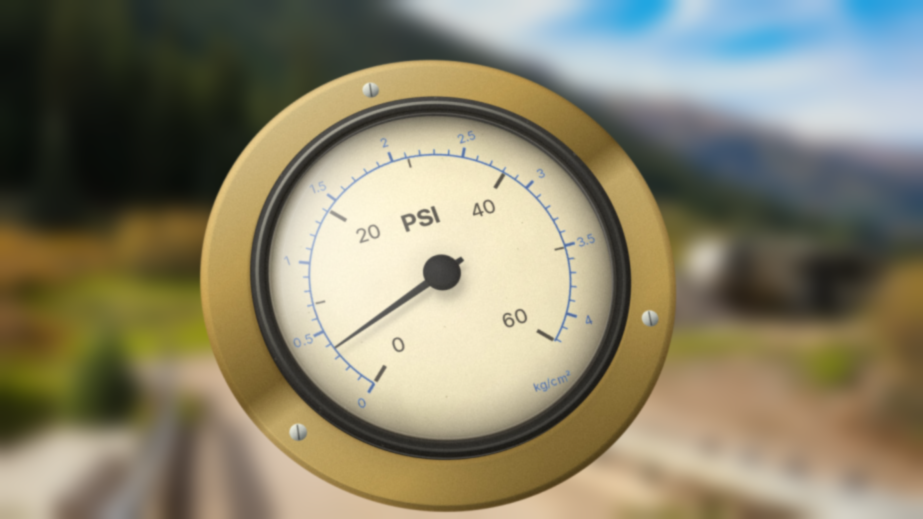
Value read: 5,psi
